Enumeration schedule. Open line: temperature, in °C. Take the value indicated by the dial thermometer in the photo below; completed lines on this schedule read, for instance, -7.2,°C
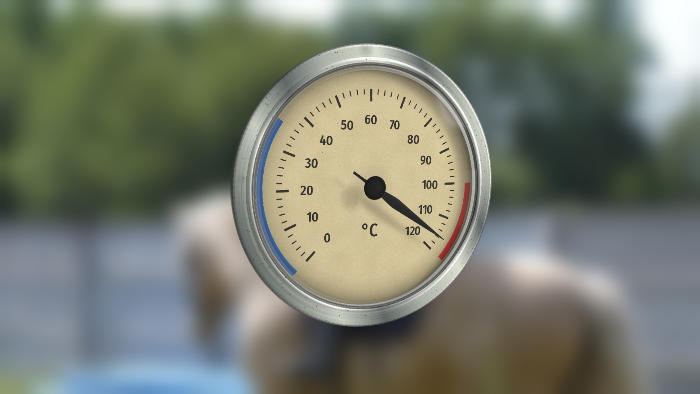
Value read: 116,°C
